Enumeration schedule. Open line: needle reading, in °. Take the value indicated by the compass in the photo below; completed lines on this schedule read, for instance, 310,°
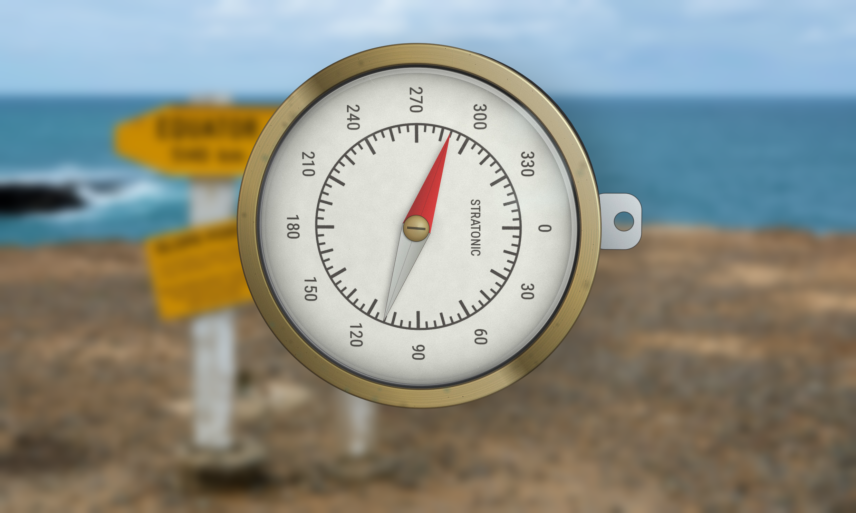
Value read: 290,°
